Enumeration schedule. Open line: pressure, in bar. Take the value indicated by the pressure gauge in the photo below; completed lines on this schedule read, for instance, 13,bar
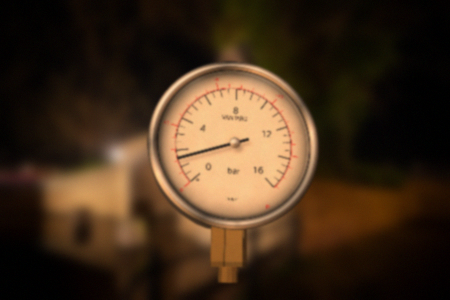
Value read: 1.5,bar
